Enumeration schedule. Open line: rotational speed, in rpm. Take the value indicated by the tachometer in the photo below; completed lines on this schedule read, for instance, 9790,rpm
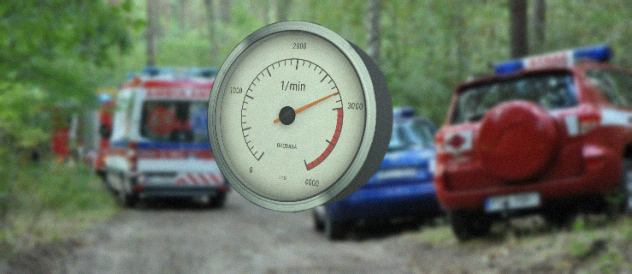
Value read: 2800,rpm
